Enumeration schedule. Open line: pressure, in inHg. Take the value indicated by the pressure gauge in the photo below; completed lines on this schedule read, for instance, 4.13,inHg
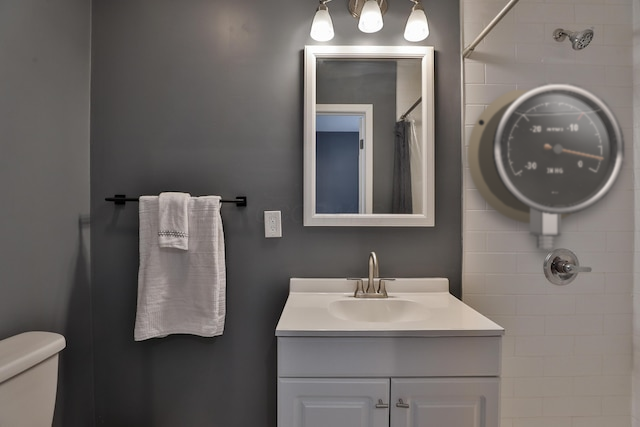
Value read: -2,inHg
